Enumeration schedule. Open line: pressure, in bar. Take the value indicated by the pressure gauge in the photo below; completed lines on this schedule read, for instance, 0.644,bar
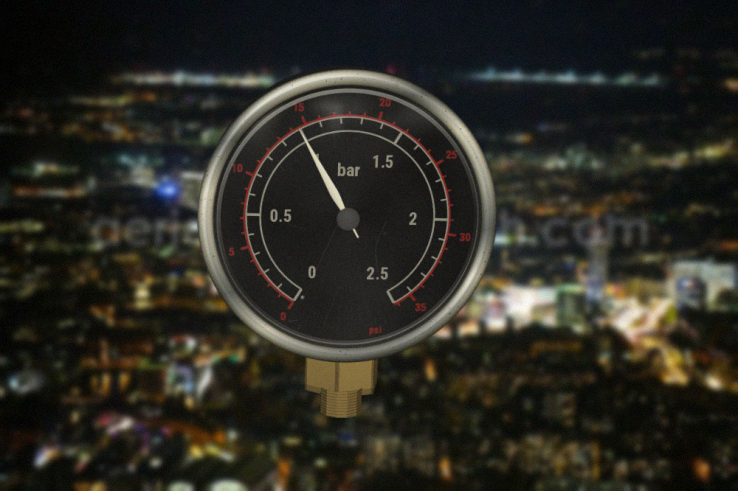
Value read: 1,bar
